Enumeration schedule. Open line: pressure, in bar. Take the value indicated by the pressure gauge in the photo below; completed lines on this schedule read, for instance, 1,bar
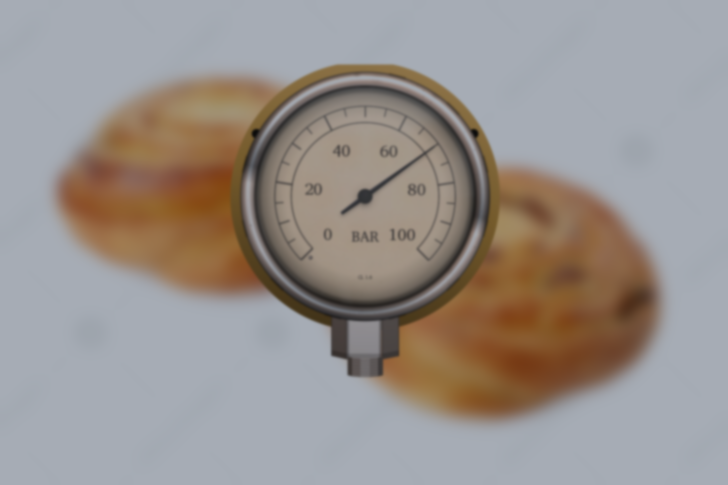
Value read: 70,bar
